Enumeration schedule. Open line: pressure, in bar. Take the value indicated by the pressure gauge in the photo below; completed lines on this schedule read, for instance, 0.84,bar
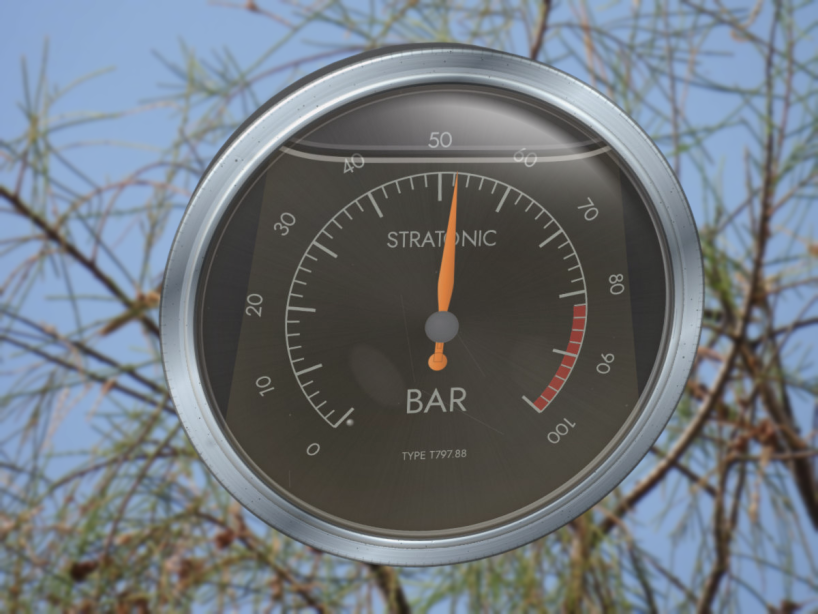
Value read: 52,bar
